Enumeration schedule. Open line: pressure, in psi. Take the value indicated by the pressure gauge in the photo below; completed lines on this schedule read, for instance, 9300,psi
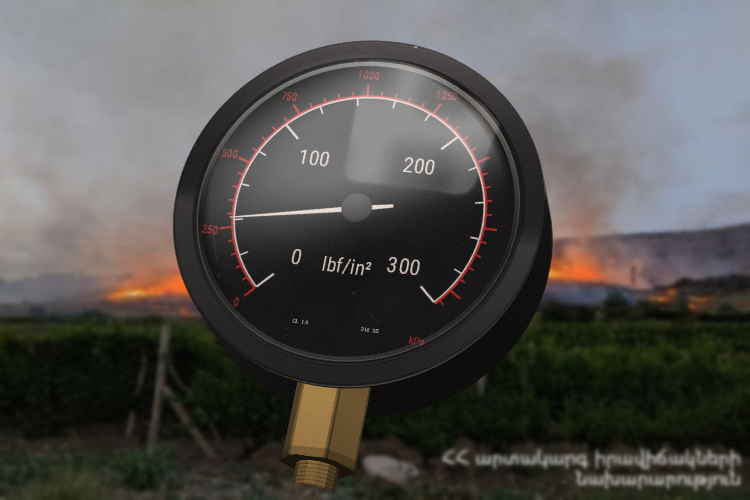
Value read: 40,psi
